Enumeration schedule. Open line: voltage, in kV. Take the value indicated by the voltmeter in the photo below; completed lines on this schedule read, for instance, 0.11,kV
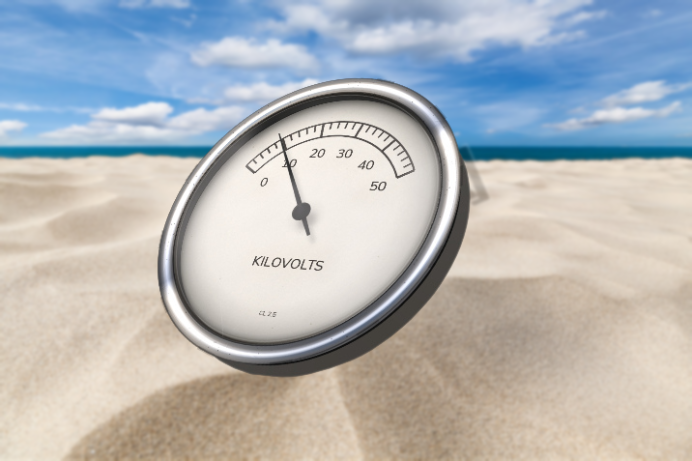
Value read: 10,kV
